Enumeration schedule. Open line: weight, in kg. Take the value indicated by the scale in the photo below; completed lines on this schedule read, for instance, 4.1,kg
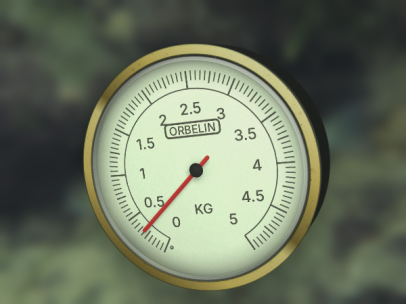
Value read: 0.3,kg
